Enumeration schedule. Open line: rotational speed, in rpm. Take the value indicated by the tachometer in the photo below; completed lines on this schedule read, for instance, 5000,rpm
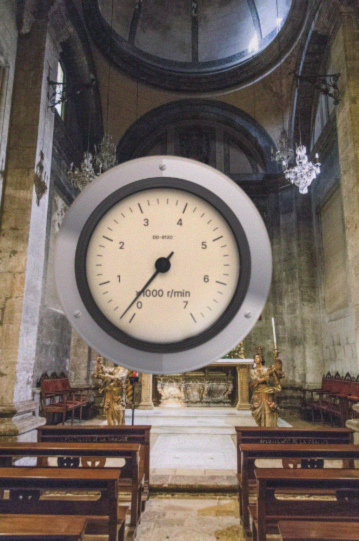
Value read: 200,rpm
